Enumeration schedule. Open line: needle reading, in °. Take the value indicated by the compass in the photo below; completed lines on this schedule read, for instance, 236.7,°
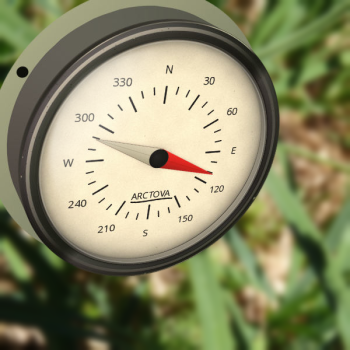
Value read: 110,°
